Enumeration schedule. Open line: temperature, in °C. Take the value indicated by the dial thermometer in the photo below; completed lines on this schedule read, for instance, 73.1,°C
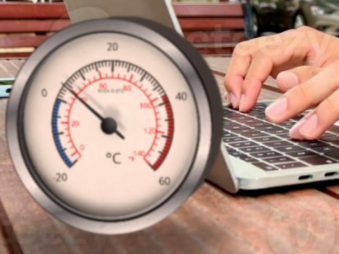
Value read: 5,°C
